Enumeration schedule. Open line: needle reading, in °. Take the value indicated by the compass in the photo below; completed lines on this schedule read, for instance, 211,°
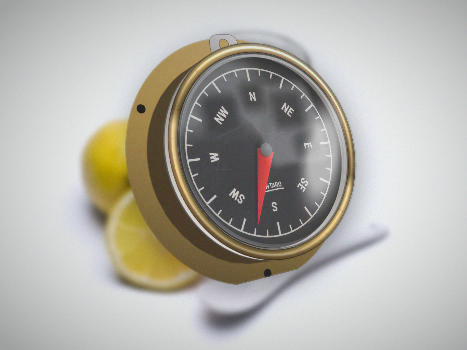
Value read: 200,°
